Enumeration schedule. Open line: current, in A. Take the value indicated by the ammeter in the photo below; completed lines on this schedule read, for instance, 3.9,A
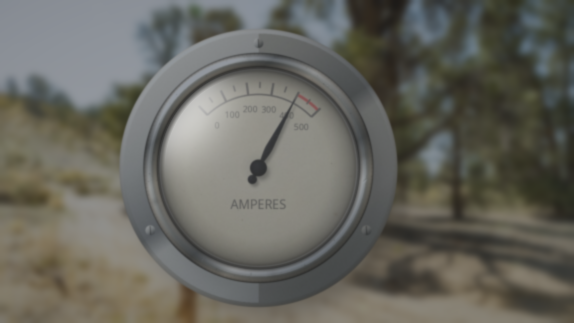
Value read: 400,A
